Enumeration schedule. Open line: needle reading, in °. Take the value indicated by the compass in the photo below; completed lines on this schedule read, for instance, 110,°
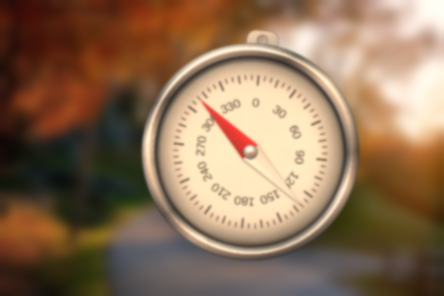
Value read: 310,°
